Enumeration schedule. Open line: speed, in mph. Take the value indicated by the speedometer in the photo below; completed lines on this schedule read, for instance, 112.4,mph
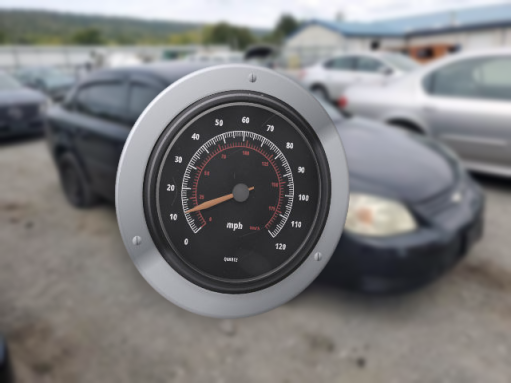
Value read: 10,mph
